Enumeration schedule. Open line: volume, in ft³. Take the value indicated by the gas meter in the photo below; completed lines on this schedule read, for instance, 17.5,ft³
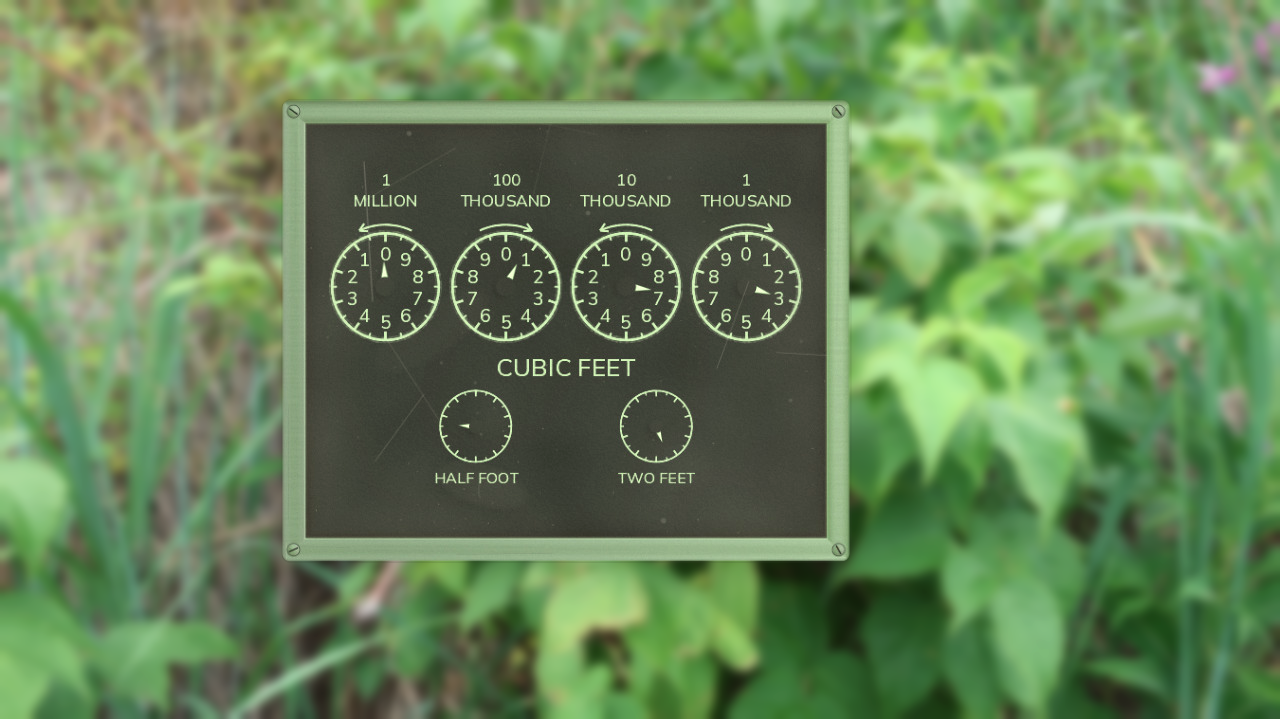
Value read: 7300,ft³
